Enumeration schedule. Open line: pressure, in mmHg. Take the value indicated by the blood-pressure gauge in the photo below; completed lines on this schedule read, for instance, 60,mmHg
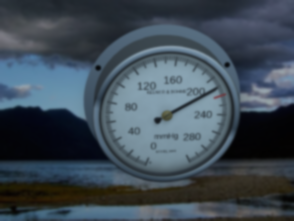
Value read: 210,mmHg
